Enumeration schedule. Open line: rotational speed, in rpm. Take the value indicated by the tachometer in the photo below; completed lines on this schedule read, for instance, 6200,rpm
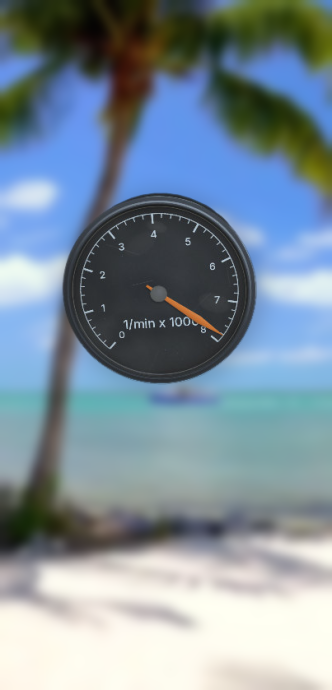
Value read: 7800,rpm
